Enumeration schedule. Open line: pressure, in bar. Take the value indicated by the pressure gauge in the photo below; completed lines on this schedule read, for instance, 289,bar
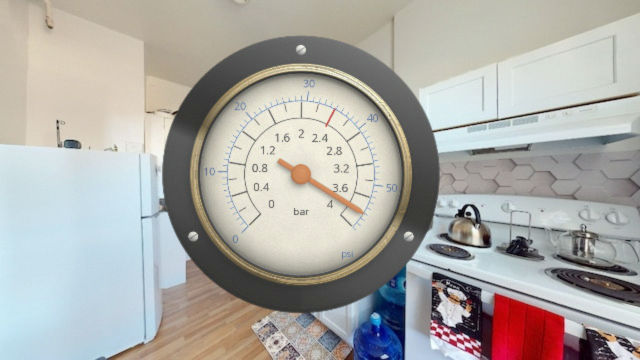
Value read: 3.8,bar
